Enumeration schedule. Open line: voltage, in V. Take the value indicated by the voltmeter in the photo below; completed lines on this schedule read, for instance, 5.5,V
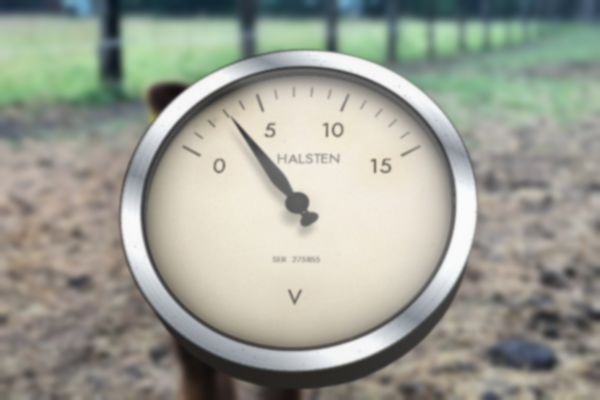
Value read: 3,V
